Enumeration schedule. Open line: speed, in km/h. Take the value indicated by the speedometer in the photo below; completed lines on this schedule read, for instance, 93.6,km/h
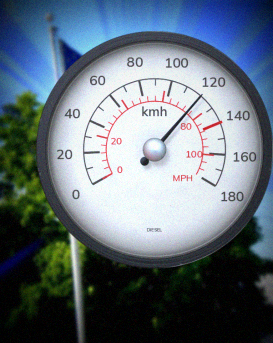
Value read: 120,km/h
